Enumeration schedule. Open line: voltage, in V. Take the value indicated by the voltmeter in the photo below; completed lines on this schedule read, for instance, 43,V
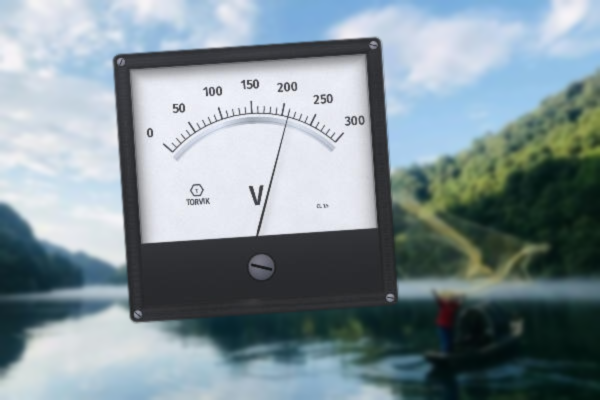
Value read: 210,V
